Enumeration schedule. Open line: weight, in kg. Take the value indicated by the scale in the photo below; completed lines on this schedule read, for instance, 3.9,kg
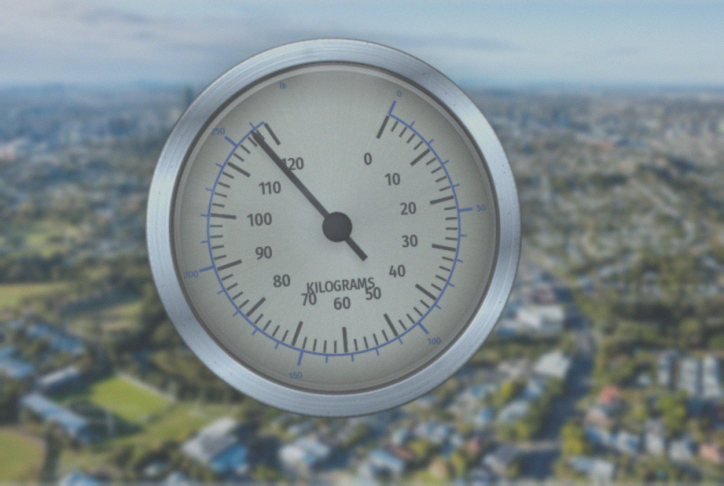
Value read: 117,kg
